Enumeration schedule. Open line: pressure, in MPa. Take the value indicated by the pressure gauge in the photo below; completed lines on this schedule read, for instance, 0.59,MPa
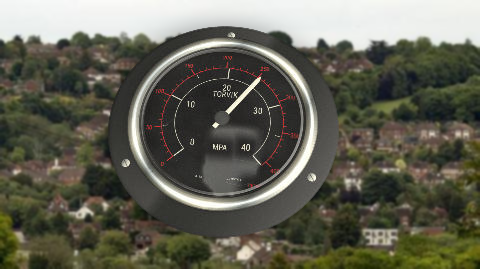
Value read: 25,MPa
